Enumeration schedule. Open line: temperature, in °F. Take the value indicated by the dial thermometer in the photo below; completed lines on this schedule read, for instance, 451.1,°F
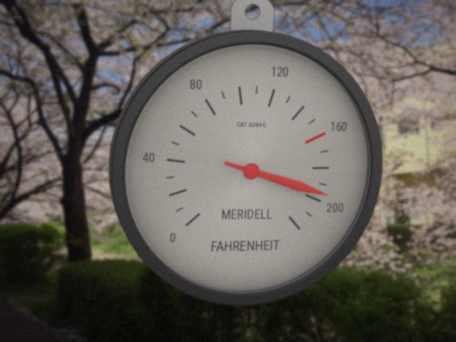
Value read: 195,°F
